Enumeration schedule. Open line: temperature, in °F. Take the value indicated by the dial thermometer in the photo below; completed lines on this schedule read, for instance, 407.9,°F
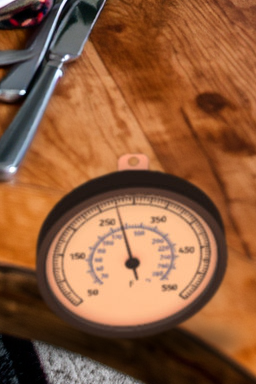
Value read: 275,°F
